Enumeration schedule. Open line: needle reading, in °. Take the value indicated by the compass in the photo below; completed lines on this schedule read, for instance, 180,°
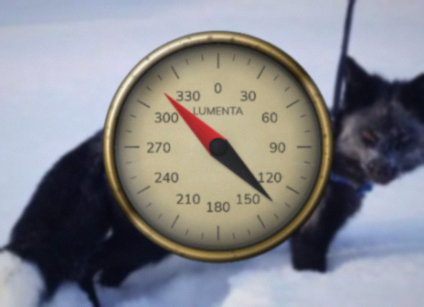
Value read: 315,°
